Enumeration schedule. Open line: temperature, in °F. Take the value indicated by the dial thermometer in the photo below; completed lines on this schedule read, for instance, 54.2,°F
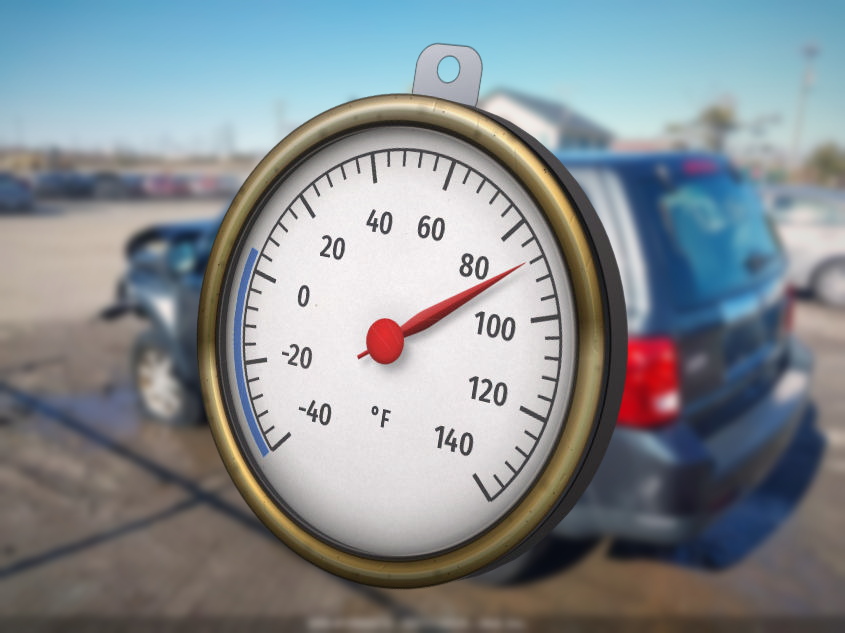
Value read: 88,°F
